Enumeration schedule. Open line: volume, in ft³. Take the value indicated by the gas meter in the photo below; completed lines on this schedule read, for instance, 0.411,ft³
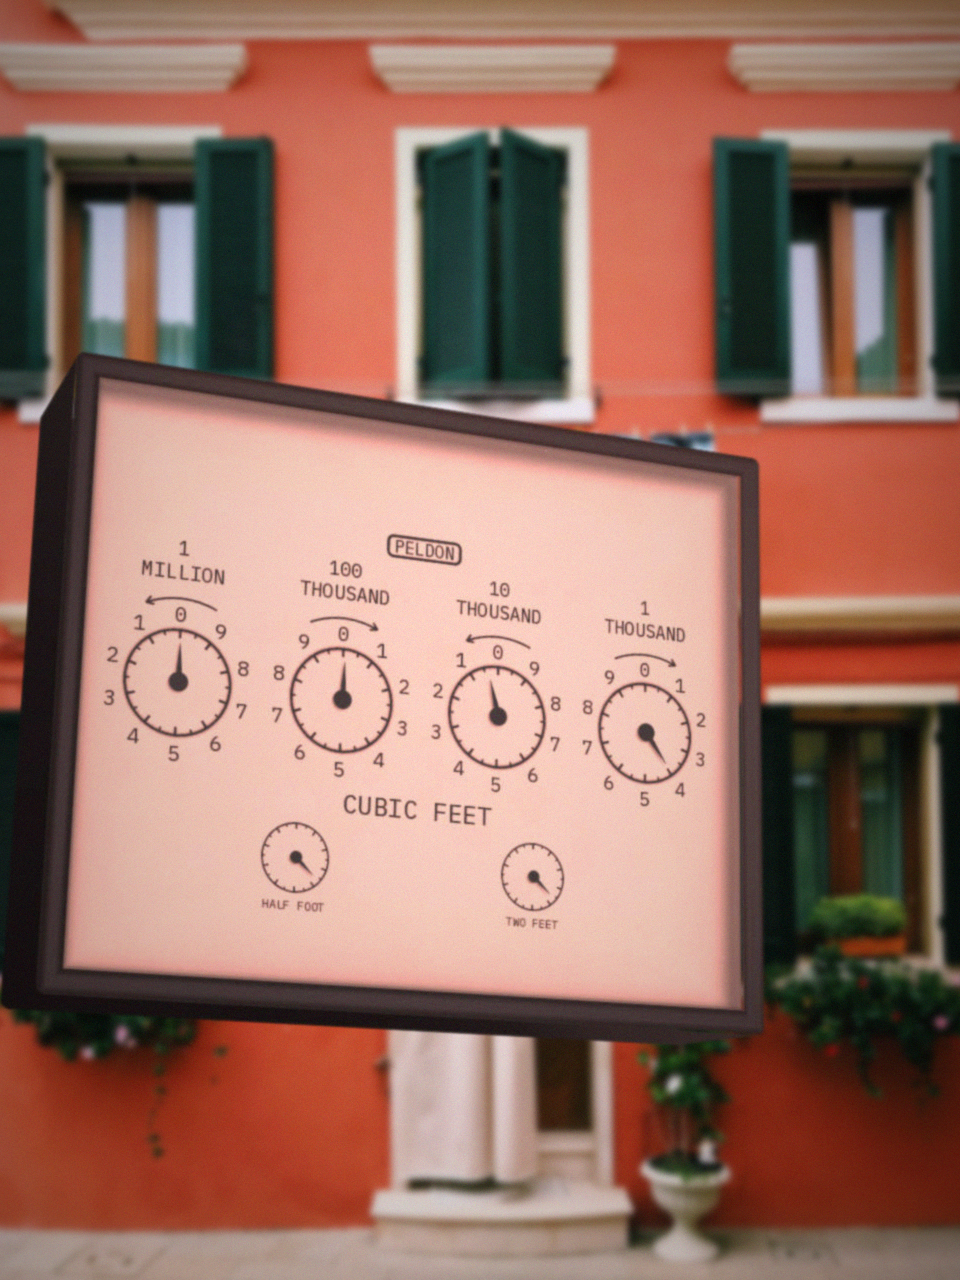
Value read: 400,ft³
